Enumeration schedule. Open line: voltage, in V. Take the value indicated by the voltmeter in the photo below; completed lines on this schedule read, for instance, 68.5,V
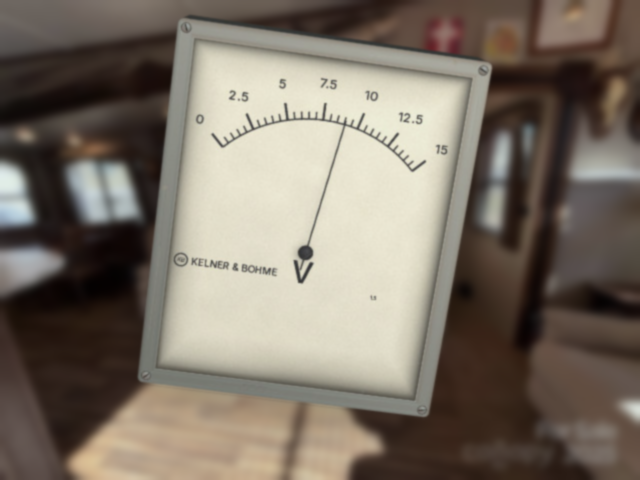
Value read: 9,V
